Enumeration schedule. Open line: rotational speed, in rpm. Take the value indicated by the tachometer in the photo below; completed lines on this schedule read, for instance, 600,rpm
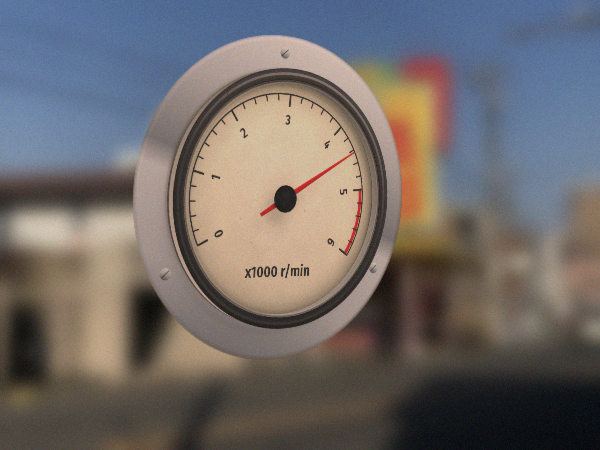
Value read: 4400,rpm
